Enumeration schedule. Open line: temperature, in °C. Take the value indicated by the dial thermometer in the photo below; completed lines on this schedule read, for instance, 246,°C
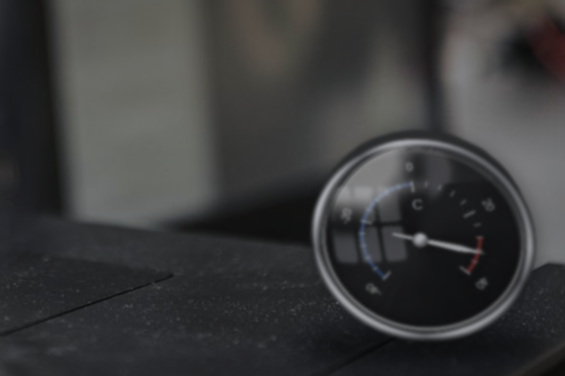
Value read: 32,°C
